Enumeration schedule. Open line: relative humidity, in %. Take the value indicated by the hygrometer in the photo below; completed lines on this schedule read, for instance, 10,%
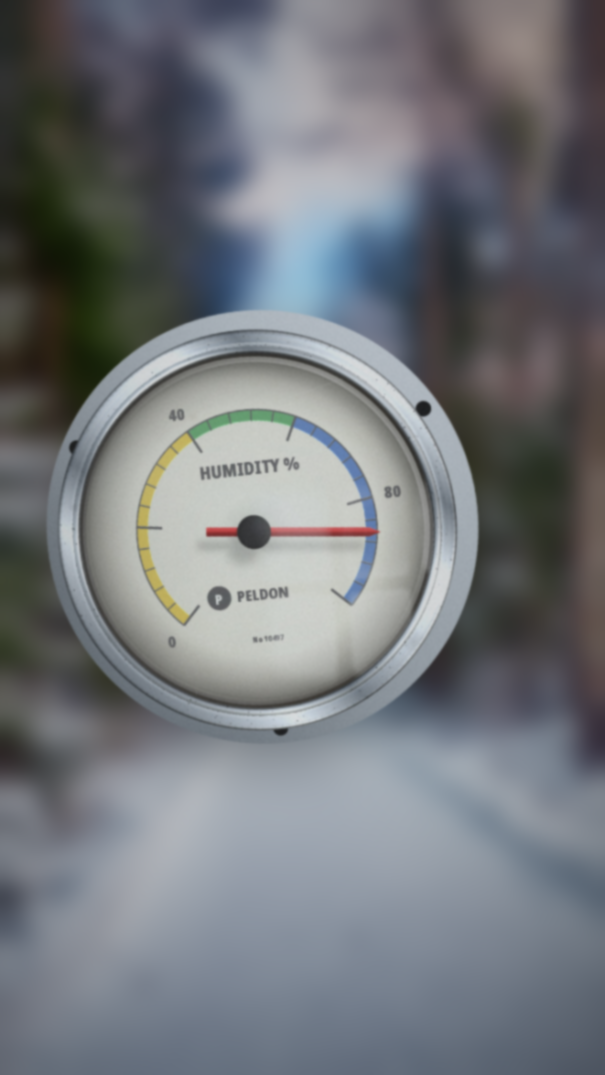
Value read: 86,%
